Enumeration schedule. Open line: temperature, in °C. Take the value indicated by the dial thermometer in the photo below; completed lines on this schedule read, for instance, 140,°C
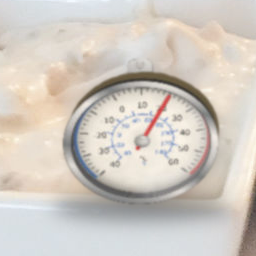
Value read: 20,°C
